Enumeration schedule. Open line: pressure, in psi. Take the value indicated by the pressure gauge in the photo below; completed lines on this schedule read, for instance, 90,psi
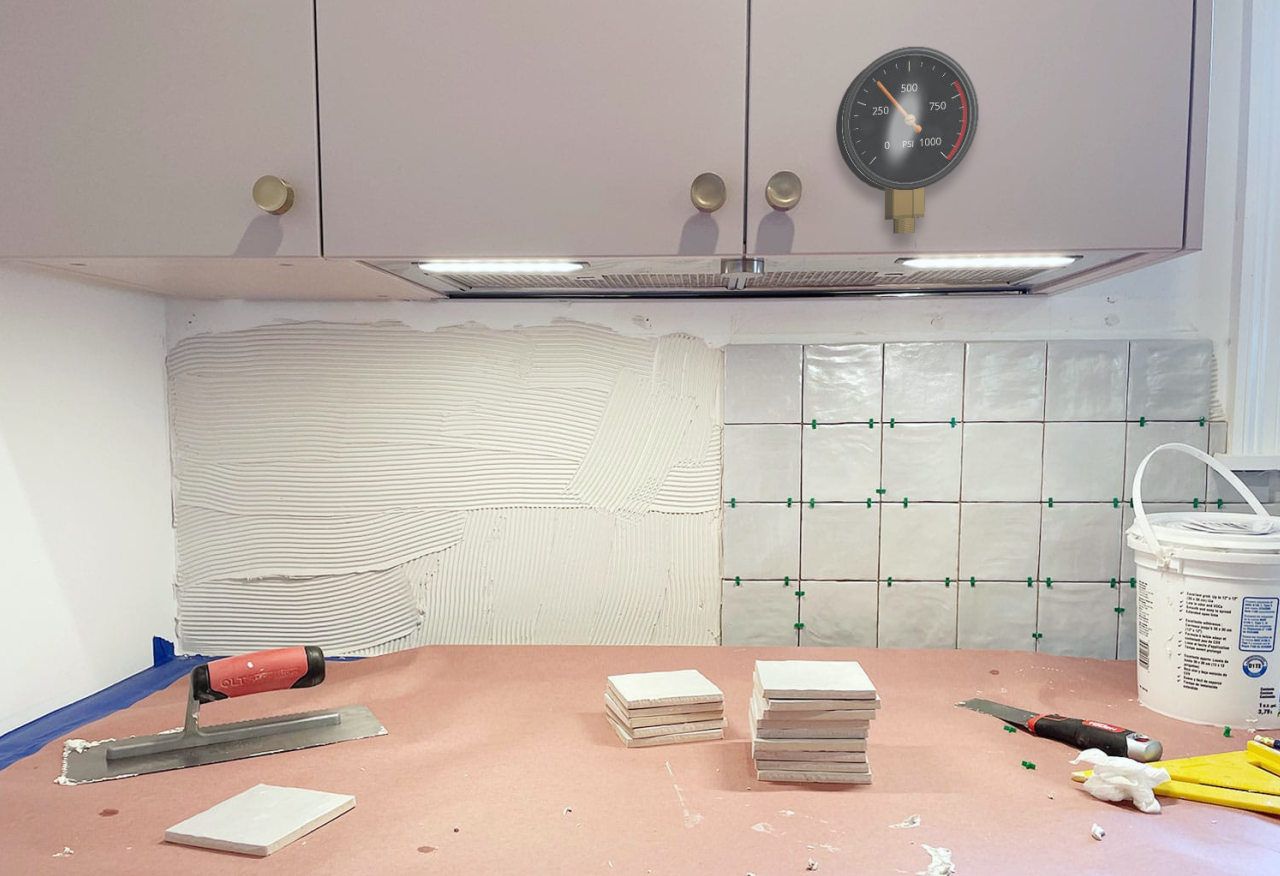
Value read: 350,psi
